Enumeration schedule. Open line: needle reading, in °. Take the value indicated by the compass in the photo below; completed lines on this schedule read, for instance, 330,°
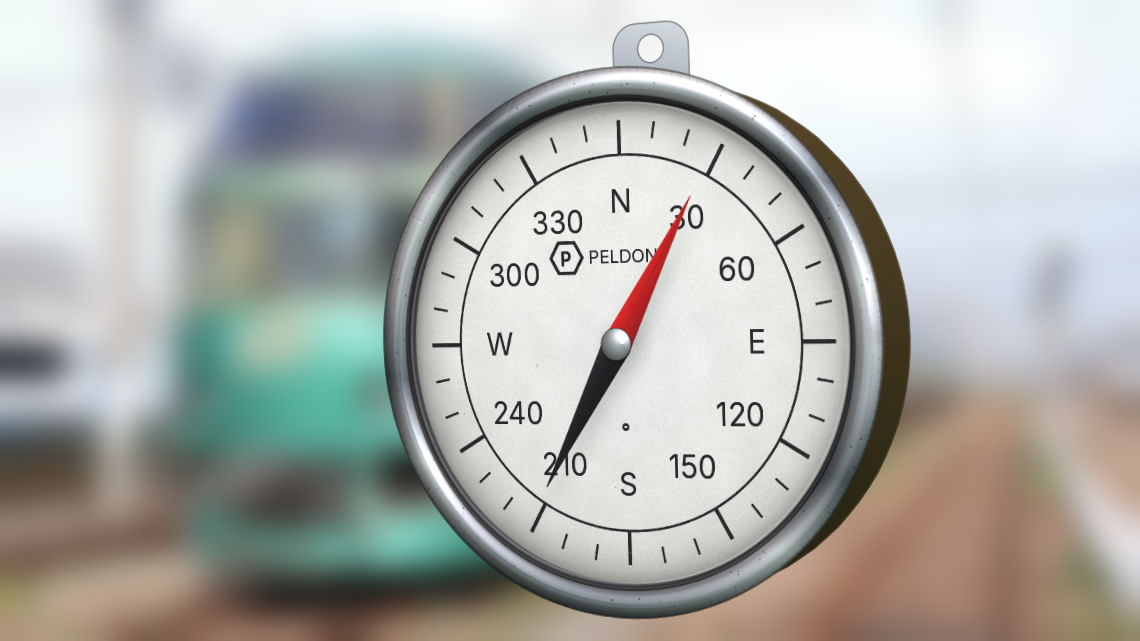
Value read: 30,°
